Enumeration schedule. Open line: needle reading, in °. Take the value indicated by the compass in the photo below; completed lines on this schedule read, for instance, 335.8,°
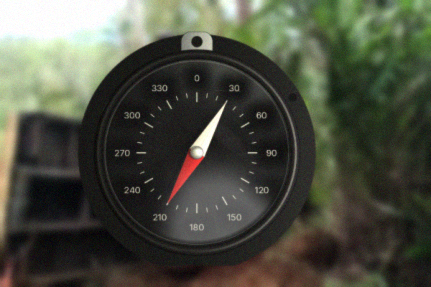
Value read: 210,°
